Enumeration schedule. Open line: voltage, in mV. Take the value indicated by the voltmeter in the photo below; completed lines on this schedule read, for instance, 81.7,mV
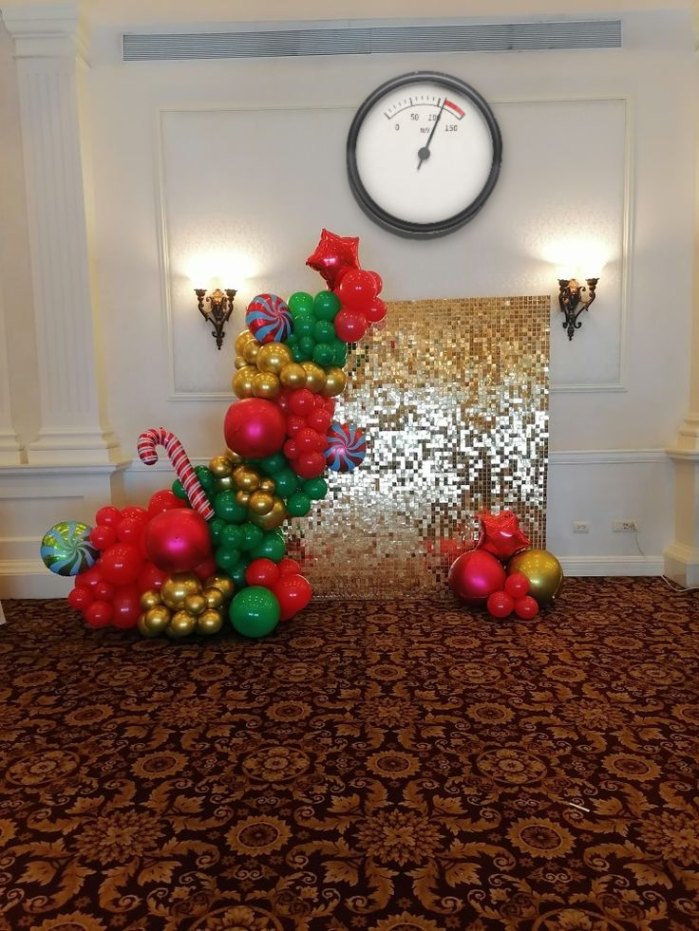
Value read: 110,mV
